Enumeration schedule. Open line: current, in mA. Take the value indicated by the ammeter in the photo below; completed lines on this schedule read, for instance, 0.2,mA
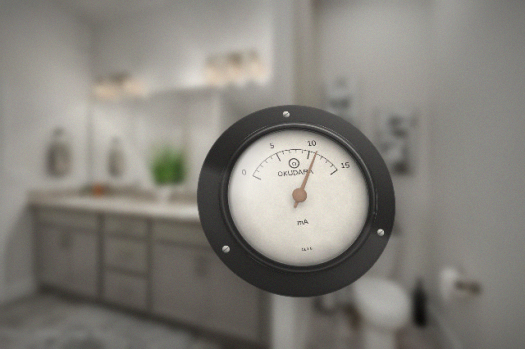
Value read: 11,mA
